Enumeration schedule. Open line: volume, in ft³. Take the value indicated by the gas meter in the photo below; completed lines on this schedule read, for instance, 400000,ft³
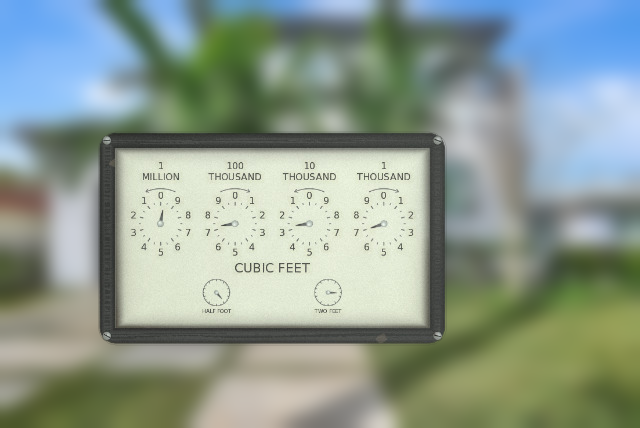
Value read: 972700,ft³
